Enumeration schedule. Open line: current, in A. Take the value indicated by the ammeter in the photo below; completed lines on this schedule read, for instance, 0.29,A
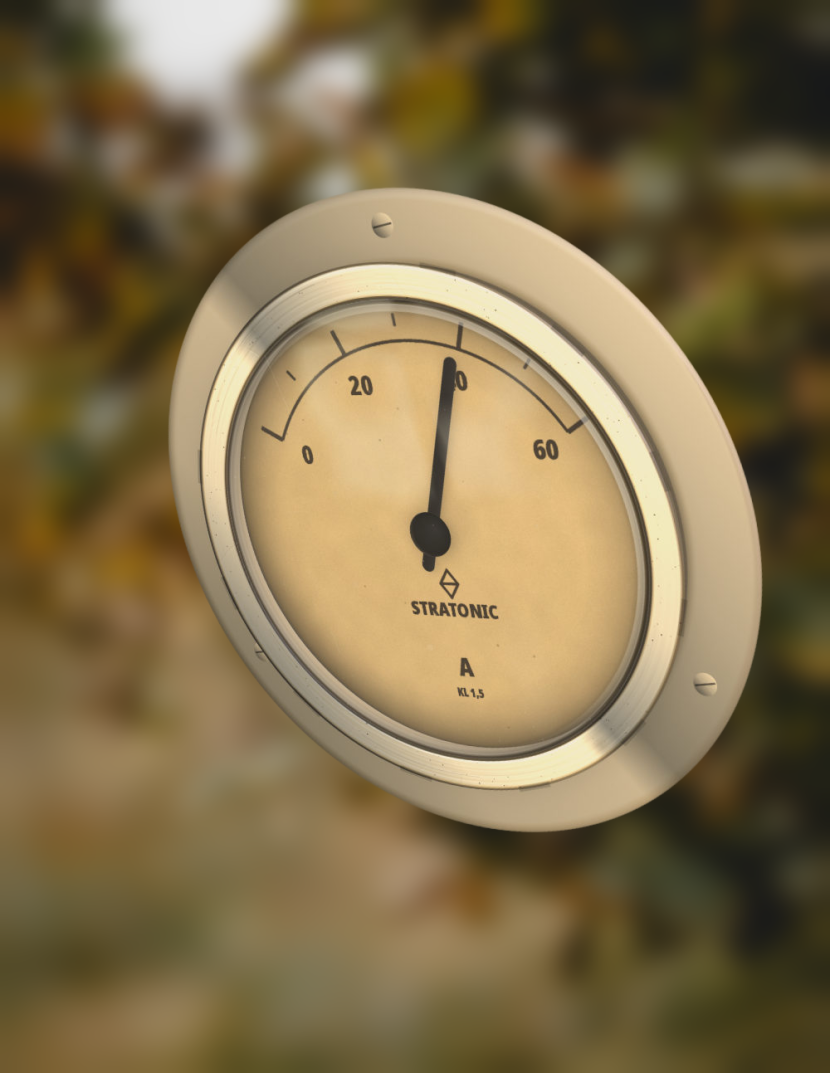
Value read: 40,A
